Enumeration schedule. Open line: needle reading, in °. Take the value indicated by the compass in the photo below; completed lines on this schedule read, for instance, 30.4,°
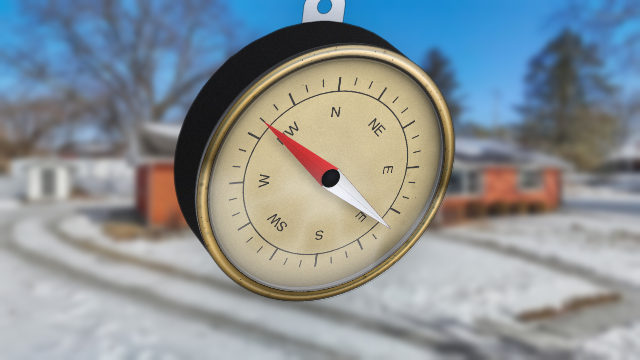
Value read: 310,°
